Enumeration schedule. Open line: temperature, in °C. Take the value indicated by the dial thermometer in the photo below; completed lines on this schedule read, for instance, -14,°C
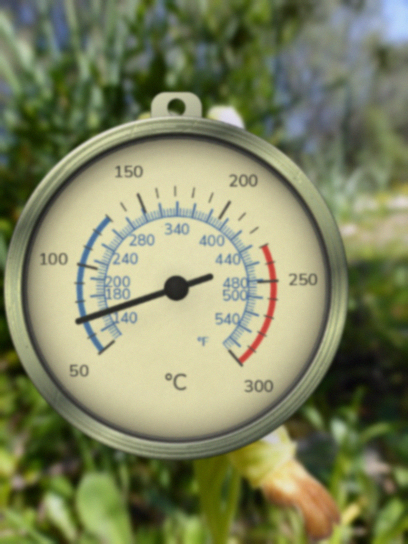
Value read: 70,°C
